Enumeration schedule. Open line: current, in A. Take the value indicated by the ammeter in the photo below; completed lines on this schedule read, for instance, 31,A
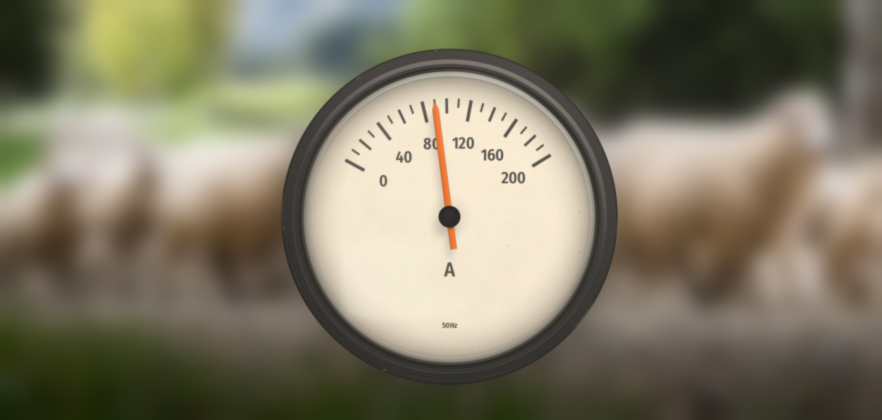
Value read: 90,A
